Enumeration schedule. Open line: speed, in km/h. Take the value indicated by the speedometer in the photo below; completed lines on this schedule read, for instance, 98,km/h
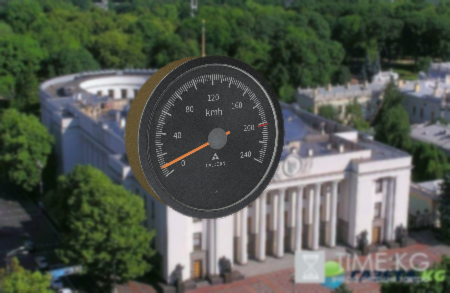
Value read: 10,km/h
